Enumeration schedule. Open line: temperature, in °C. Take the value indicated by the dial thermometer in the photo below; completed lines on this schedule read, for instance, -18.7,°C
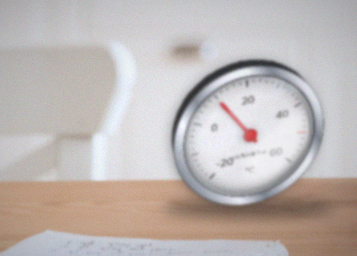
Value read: 10,°C
